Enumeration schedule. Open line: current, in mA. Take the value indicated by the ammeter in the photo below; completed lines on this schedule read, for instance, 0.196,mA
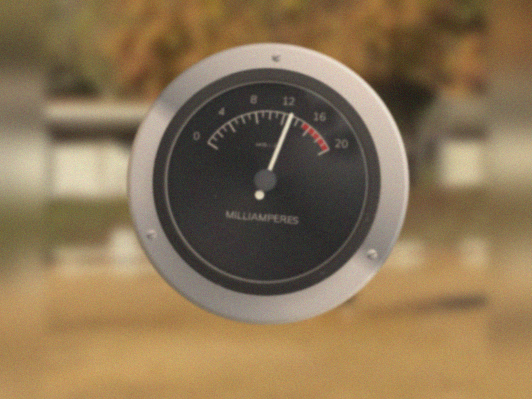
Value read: 13,mA
